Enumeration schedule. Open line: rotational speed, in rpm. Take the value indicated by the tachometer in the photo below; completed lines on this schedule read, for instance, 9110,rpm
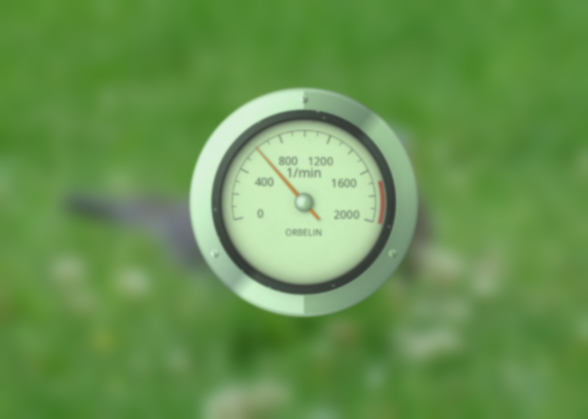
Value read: 600,rpm
